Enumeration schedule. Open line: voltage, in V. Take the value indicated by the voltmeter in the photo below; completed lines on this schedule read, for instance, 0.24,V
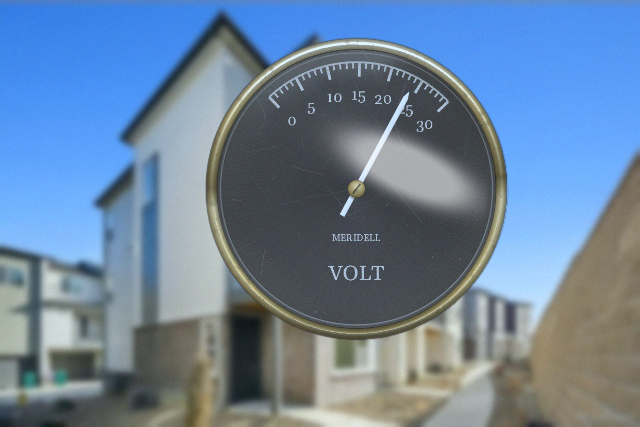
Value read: 24,V
